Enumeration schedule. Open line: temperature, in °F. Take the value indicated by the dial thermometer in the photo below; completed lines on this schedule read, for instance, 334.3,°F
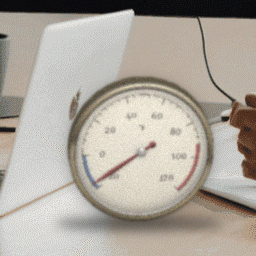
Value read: -16,°F
